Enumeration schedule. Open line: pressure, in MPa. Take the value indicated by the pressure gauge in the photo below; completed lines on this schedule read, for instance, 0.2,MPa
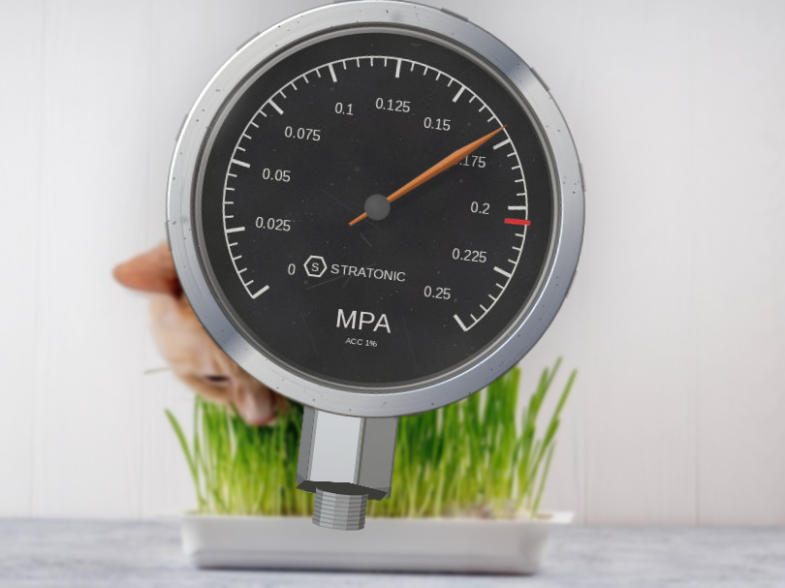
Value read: 0.17,MPa
